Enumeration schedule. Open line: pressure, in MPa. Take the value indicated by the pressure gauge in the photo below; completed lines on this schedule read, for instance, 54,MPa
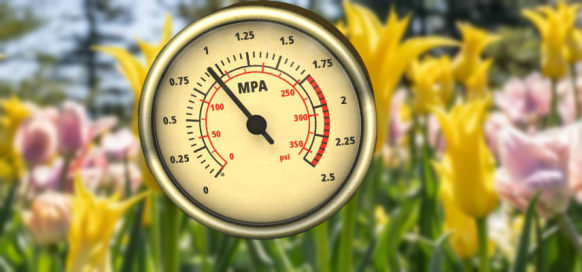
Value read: 0.95,MPa
